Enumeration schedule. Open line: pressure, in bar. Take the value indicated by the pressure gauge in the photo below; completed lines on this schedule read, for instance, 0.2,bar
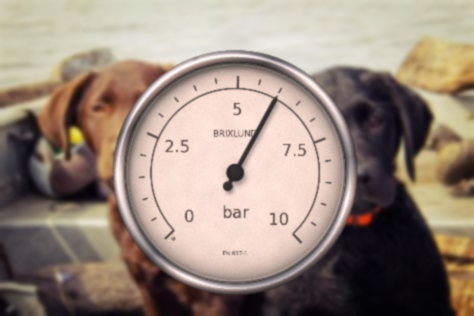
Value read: 6,bar
